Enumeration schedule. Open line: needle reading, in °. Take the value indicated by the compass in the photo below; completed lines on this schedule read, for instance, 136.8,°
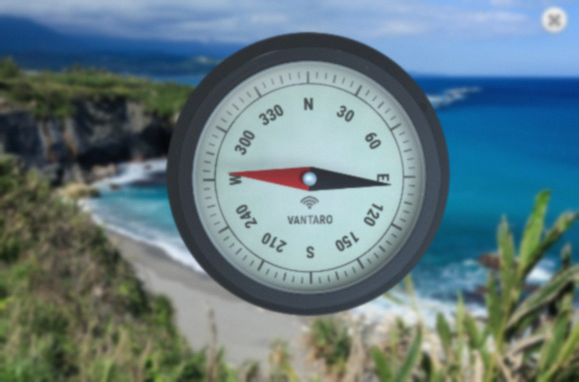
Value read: 275,°
